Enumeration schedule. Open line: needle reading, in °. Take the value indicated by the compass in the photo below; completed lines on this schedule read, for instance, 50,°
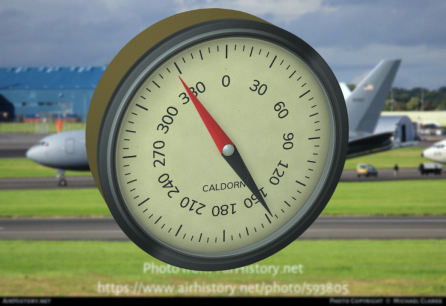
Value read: 327.5,°
